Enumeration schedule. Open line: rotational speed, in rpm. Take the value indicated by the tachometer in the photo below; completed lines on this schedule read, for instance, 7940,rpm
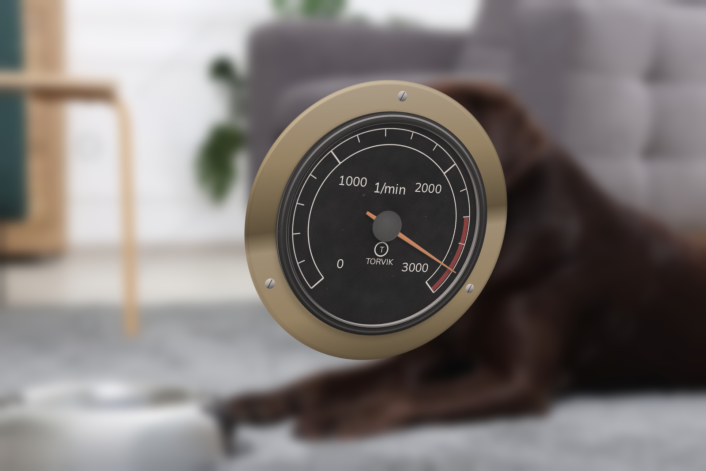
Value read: 2800,rpm
